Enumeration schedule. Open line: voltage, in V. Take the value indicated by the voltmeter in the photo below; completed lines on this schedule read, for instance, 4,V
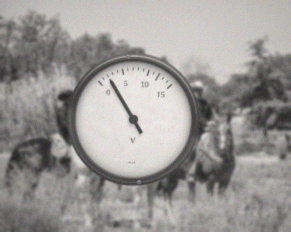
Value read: 2,V
